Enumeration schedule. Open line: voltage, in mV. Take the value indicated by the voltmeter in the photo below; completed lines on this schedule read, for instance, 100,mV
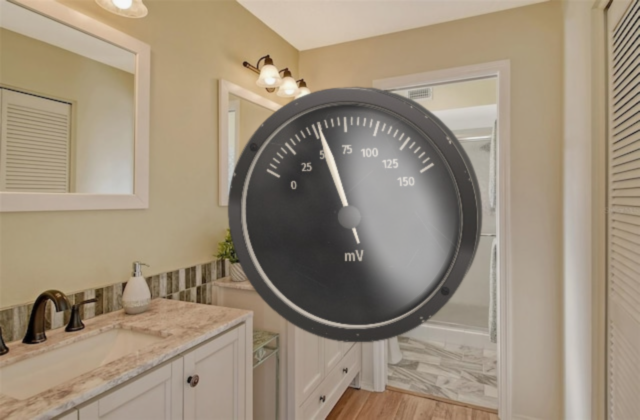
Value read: 55,mV
